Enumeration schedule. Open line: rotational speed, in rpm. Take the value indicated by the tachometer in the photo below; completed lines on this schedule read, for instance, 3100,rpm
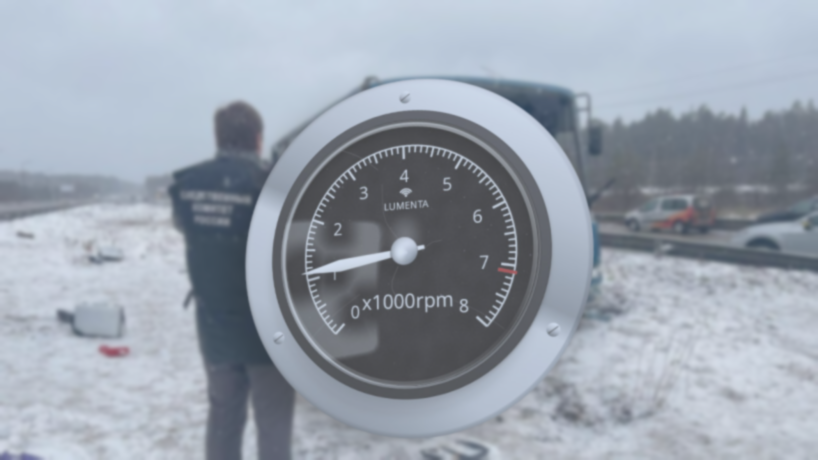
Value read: 1100,rpm
